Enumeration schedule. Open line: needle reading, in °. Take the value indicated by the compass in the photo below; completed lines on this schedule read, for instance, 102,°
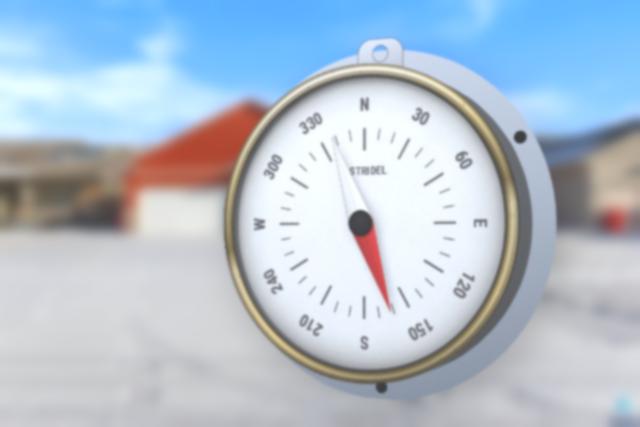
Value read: 160,°
